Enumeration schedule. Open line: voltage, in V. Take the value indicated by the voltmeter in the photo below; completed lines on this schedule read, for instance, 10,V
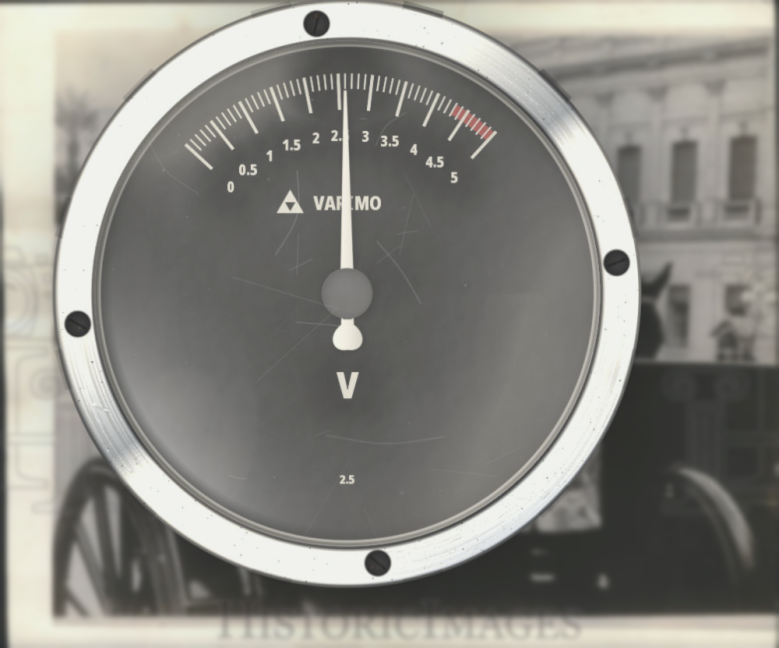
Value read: 2.6,V
